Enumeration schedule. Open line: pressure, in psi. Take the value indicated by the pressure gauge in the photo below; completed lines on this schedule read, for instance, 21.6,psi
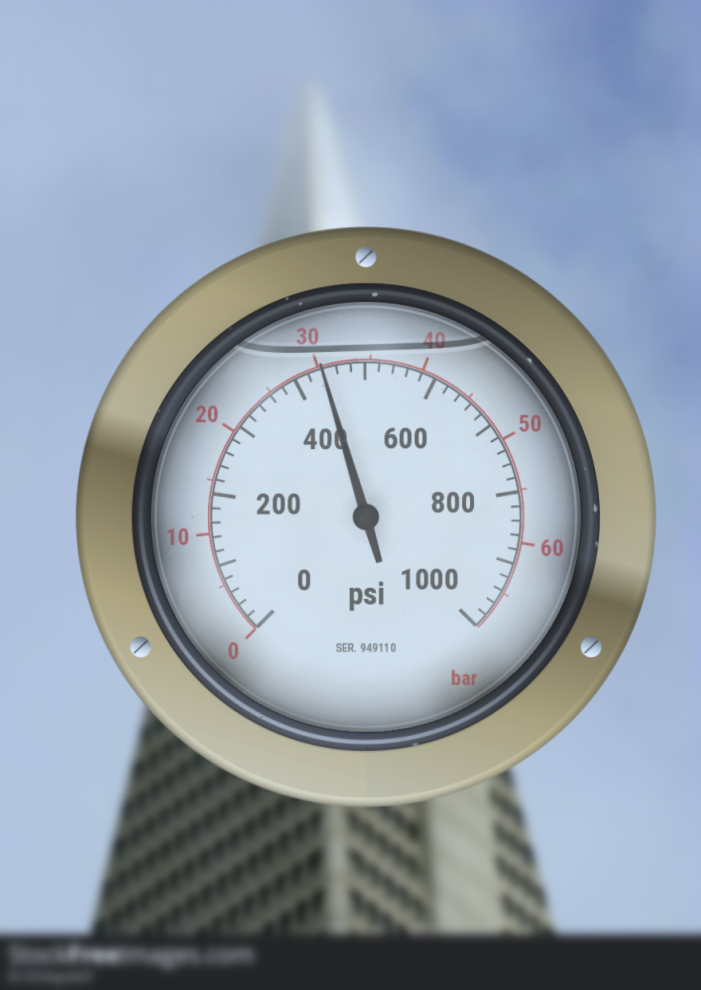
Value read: 440,psi
